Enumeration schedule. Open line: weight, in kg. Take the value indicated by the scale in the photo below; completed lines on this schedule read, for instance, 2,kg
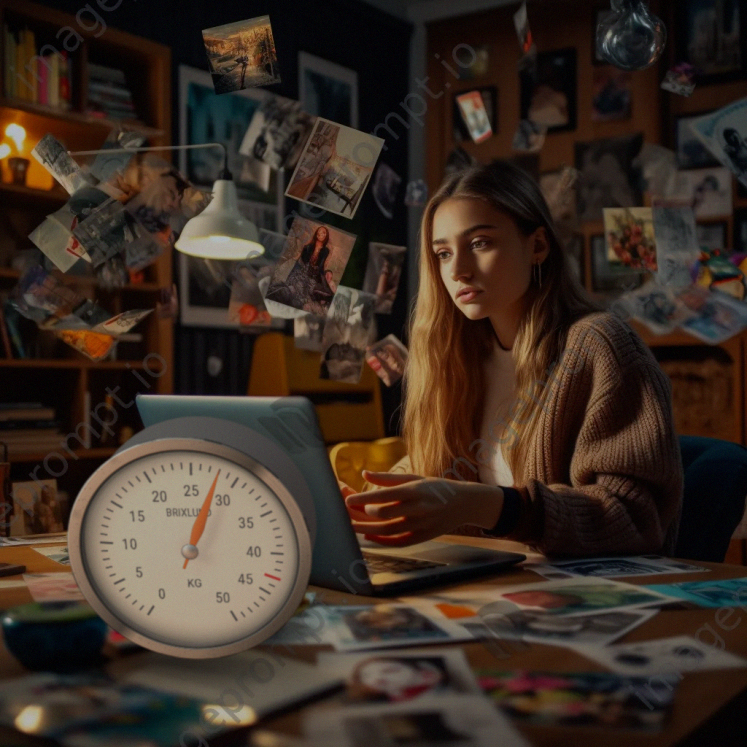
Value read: 28,kg
